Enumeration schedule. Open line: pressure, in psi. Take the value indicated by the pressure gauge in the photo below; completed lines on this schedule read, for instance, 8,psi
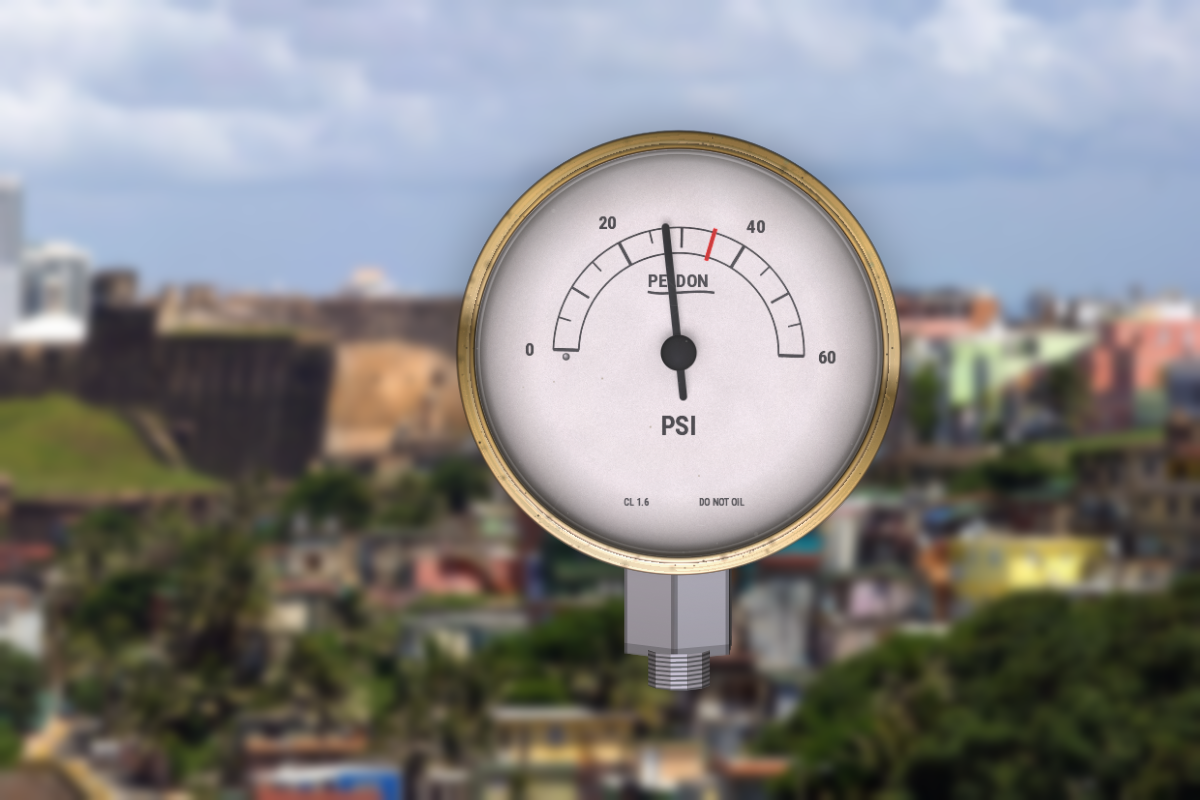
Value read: 27.5,psi
